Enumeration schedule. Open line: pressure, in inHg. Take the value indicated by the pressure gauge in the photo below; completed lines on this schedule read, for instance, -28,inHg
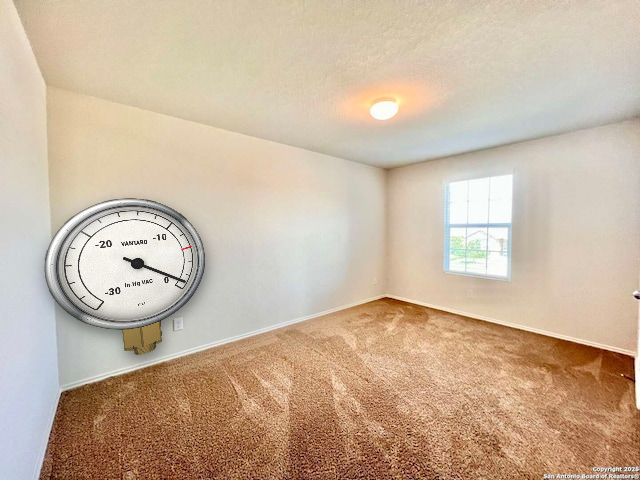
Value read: -1,inHg
